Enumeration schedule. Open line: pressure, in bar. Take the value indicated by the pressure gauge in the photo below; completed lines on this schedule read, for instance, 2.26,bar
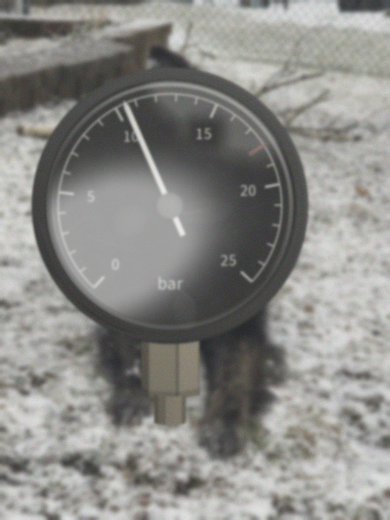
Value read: 10.5,bar
